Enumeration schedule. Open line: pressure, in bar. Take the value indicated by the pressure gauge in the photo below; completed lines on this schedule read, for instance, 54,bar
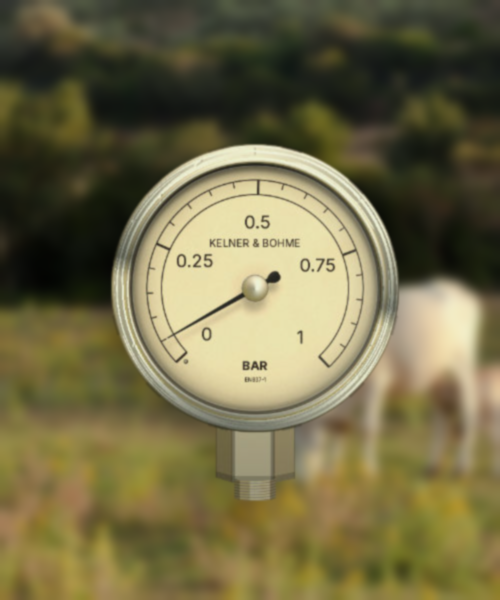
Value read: 0.05,bar
